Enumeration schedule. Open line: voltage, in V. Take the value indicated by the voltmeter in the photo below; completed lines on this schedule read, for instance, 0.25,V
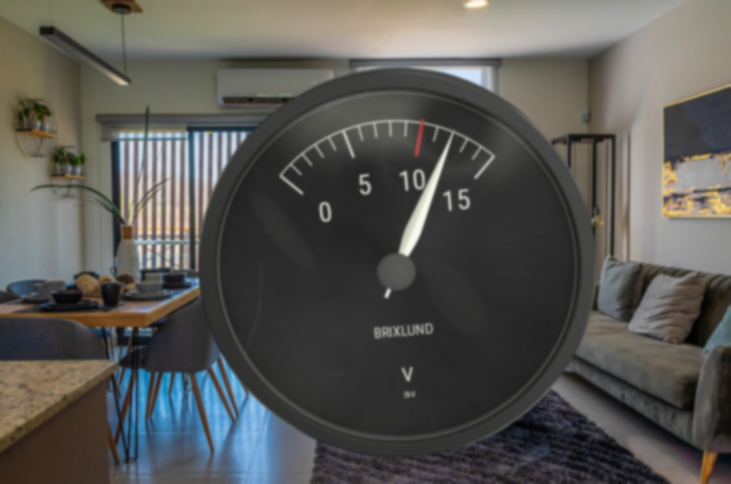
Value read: 12,V
